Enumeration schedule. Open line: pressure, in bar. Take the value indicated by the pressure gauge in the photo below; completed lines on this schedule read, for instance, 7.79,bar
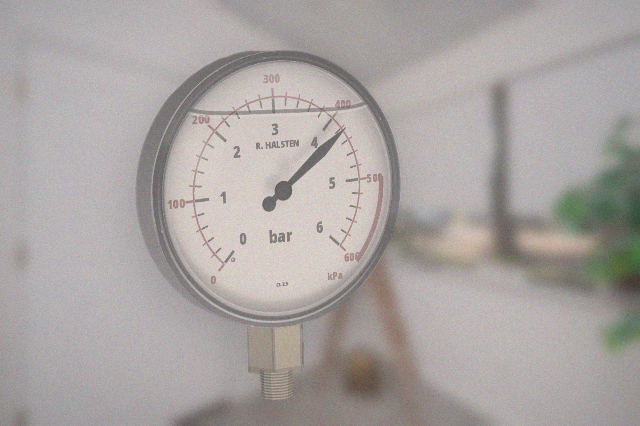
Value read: 4.2,bar
